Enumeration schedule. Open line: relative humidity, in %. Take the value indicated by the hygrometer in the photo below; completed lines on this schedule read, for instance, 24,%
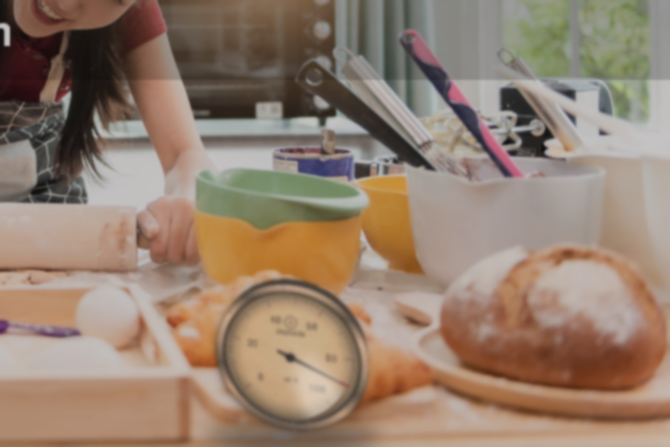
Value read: 90,%
